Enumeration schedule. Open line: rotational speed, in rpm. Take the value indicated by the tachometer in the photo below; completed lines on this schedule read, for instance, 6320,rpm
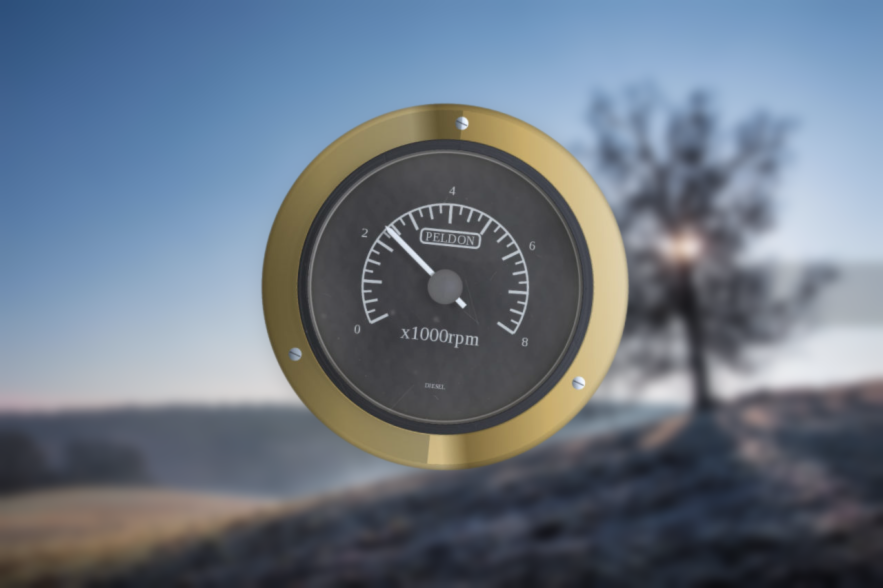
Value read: 2375,rpm
